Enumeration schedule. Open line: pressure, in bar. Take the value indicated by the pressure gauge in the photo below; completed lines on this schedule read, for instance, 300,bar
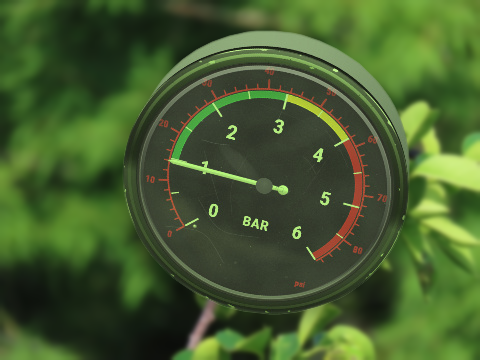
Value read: 1,bar
